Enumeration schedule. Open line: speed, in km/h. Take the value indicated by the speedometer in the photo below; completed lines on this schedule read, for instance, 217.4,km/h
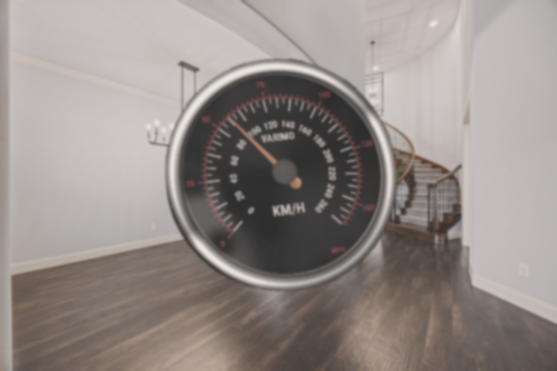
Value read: 90,km/h
